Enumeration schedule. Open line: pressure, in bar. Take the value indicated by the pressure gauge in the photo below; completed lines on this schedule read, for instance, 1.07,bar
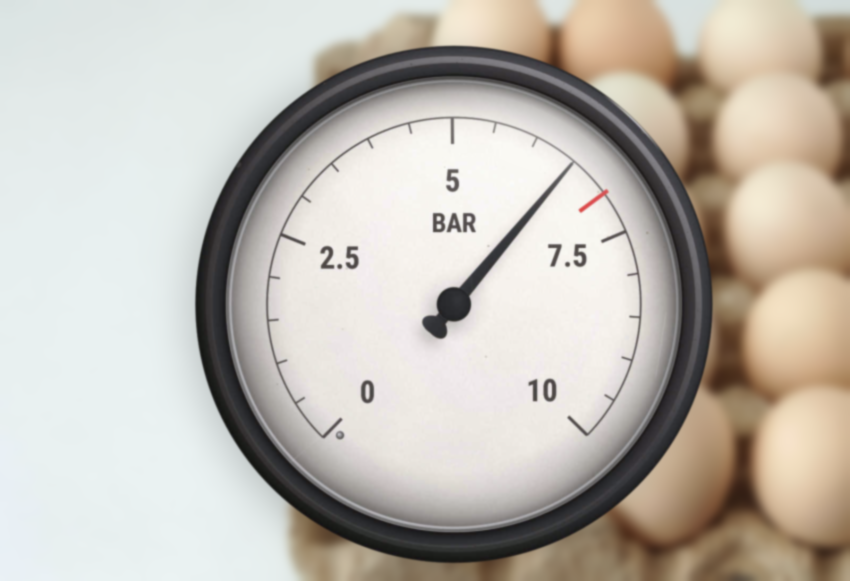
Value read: 6.5,bar
